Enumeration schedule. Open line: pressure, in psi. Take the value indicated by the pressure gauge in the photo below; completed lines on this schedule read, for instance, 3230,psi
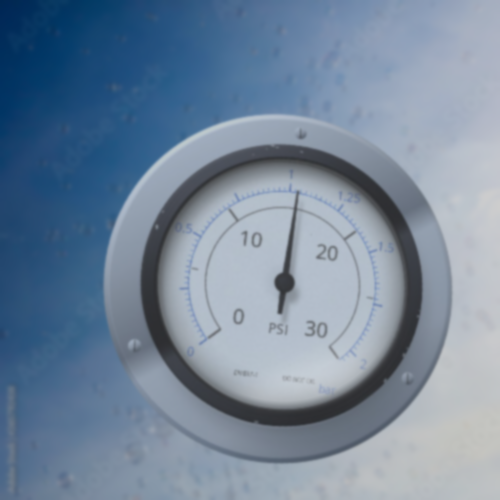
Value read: 15,psi
